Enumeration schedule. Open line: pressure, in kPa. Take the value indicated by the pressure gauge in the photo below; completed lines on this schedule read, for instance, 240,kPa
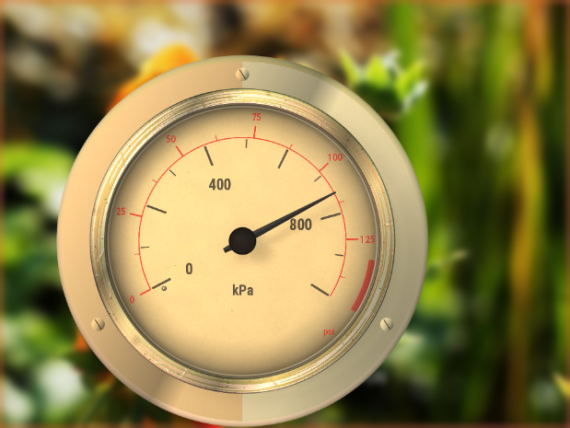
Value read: 750,kPa
